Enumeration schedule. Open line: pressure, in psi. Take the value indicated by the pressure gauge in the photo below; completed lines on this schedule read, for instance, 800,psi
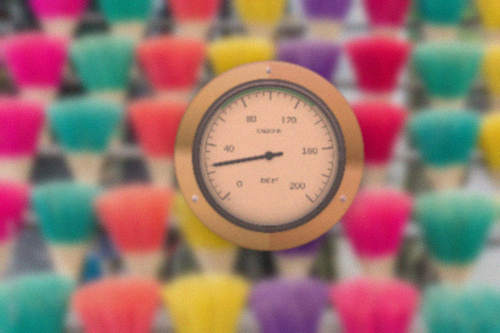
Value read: 25,psi
